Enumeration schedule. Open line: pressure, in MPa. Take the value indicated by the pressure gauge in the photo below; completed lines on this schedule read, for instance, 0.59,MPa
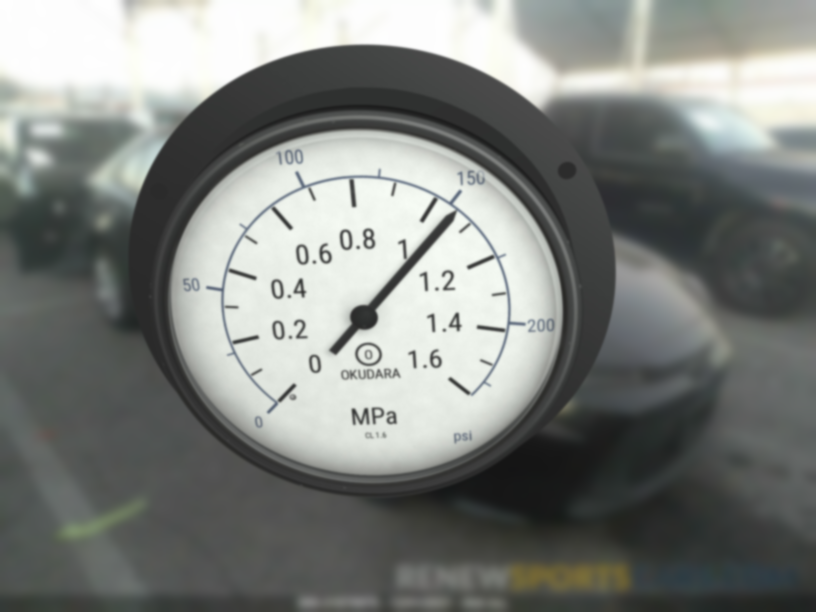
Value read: 1.05,MPa
